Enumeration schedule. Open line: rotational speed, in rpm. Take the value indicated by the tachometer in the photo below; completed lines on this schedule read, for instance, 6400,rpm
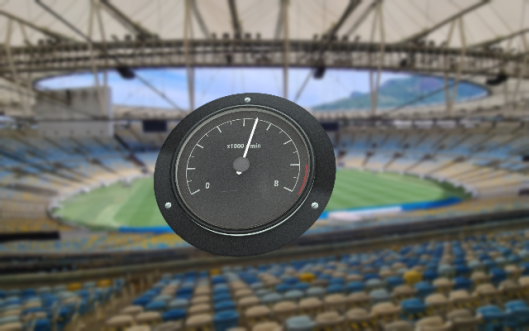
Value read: 4500,rpm
